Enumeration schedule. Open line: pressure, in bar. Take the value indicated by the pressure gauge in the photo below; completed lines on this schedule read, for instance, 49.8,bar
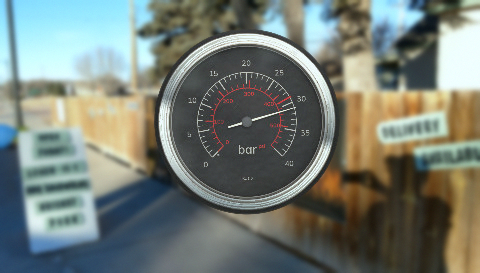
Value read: 31,bar
